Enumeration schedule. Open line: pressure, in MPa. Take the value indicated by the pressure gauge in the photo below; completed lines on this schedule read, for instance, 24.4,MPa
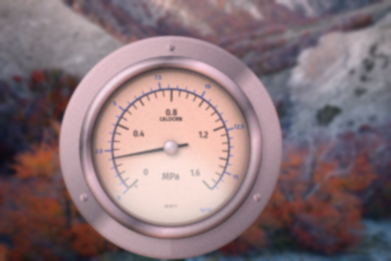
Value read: 0.2,MPa
